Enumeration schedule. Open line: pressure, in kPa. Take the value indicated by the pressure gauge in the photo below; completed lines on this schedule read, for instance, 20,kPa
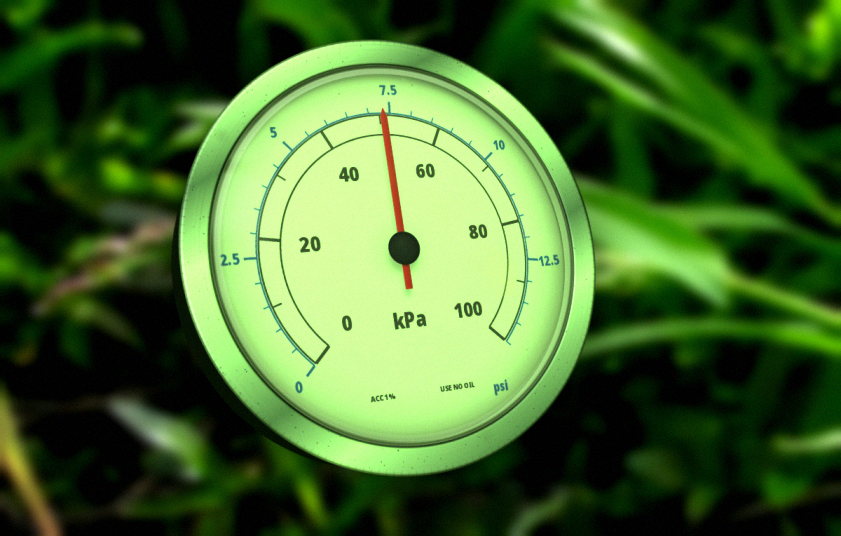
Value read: 50,kPa
